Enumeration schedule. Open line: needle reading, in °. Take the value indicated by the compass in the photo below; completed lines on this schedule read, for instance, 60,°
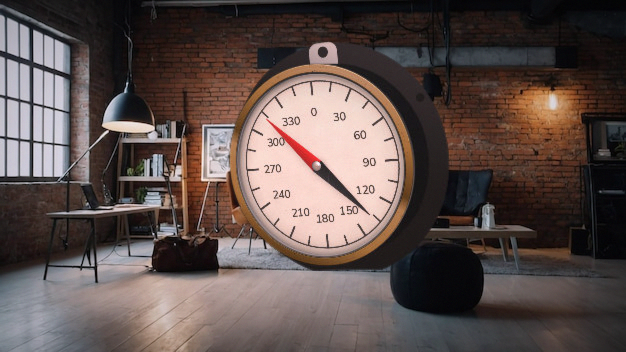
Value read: 315,°
